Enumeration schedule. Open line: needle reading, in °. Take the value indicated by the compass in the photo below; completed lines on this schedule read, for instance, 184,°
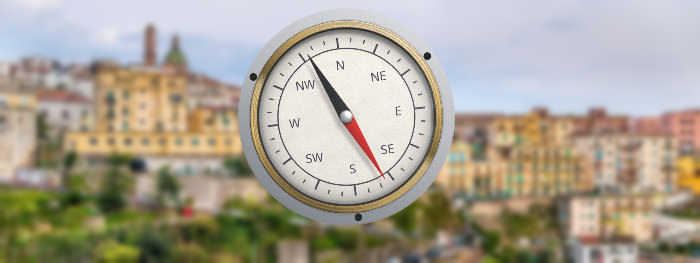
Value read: 155,°
